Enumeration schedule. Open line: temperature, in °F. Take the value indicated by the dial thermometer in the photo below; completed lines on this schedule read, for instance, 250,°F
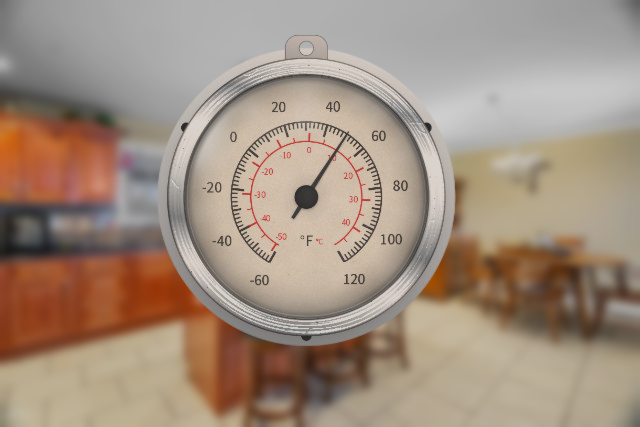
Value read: 50,°F
